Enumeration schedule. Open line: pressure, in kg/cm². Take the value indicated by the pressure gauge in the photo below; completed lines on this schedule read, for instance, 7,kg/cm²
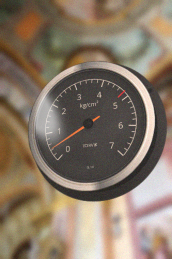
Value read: 0.4,kg/cm²
